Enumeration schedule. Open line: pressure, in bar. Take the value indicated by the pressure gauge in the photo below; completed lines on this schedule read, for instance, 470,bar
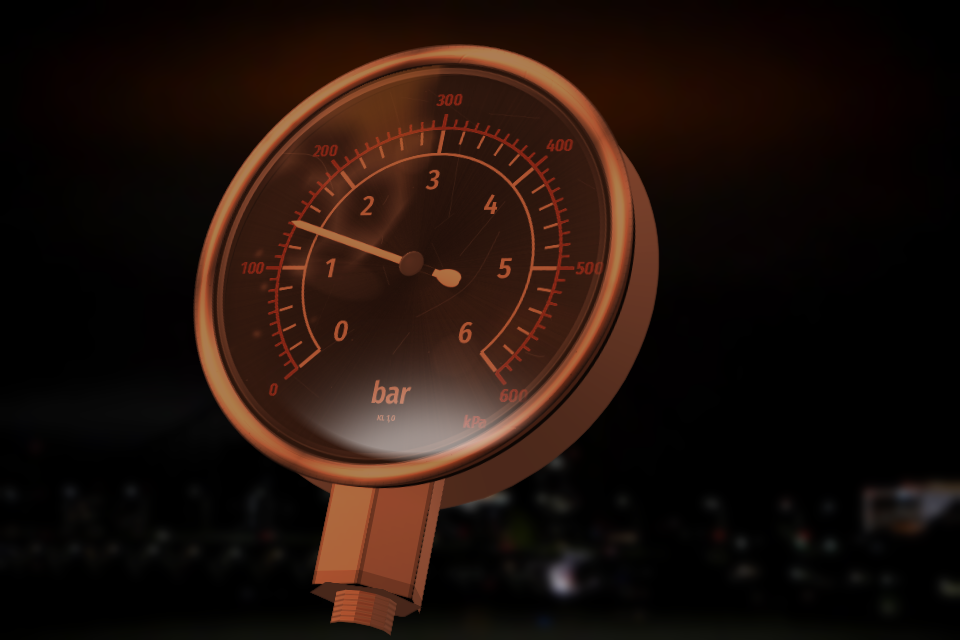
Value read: 1.4,bar
